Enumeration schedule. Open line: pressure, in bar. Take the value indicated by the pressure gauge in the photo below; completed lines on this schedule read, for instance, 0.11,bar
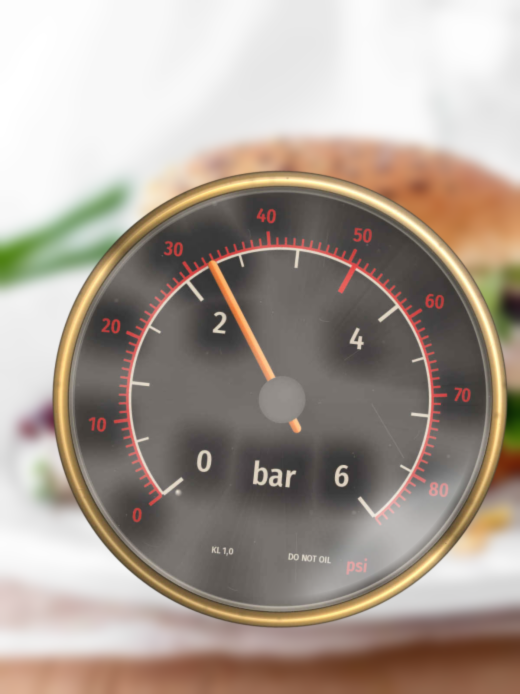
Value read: 2.25,bar
